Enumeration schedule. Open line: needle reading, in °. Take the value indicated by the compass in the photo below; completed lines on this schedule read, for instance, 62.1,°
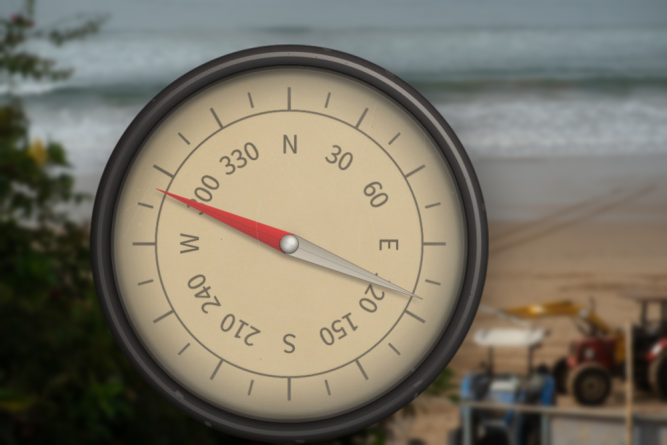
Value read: 292.5,°
